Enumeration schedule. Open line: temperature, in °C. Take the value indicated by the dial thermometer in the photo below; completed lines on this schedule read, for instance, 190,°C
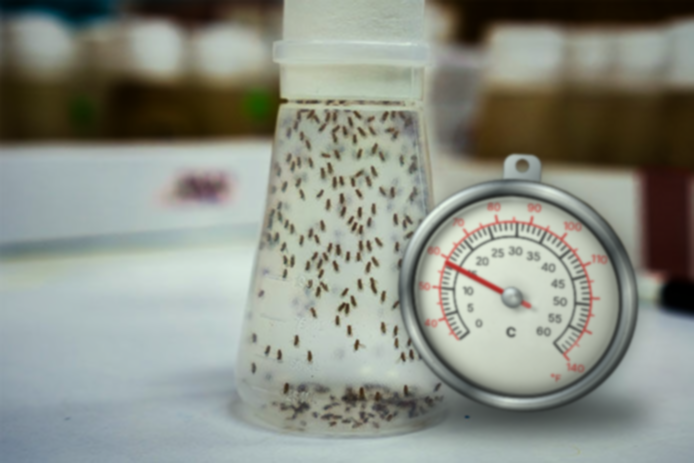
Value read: 15,°C
